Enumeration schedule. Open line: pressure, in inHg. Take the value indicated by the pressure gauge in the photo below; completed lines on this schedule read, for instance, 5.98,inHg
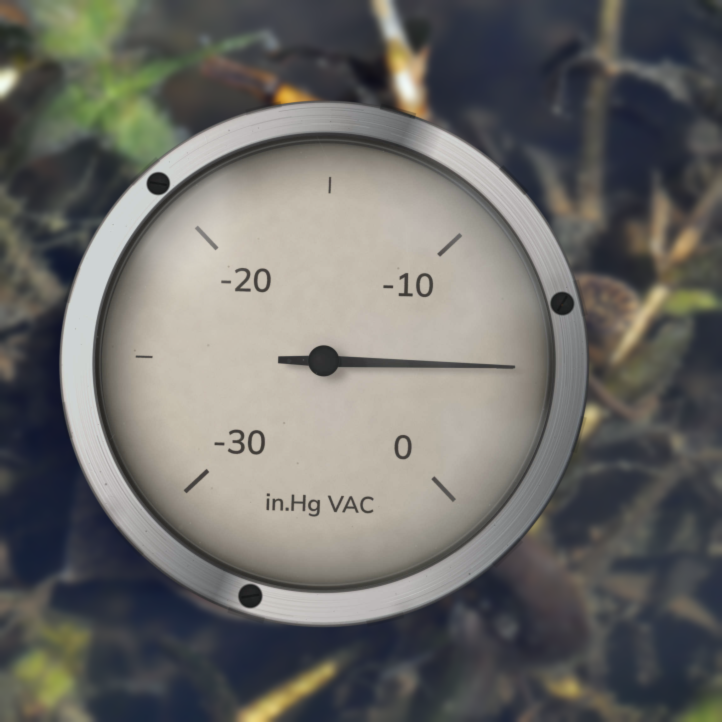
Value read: -5,inHg
